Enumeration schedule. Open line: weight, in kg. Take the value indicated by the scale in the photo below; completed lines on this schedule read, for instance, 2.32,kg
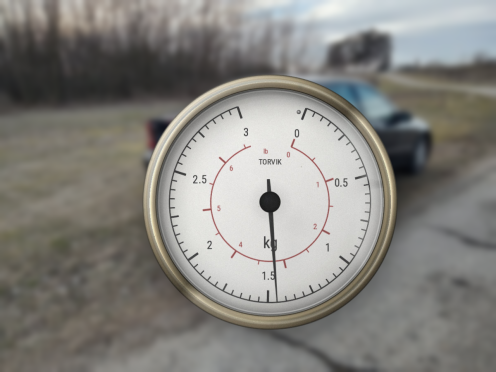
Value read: 1.45,kg
